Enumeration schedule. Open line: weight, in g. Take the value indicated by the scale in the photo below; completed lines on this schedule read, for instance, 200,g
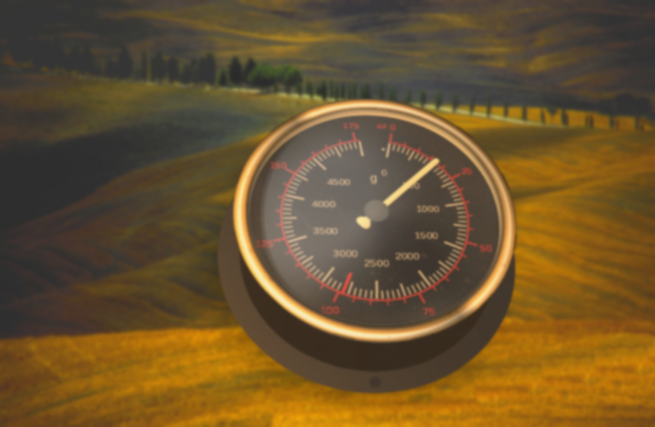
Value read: 500,g
